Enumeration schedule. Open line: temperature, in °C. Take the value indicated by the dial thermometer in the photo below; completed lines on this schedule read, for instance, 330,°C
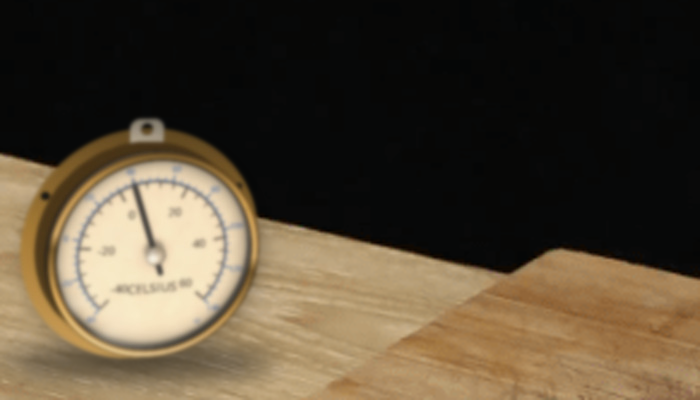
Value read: 4,°C
